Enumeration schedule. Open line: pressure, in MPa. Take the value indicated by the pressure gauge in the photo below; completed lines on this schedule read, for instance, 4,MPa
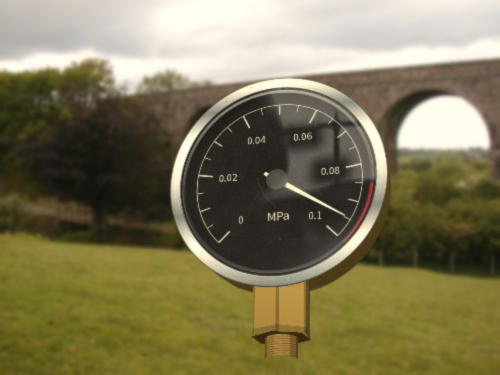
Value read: 0.095,MPa
